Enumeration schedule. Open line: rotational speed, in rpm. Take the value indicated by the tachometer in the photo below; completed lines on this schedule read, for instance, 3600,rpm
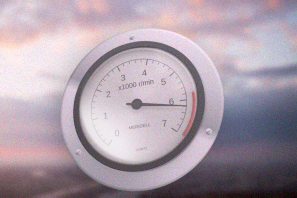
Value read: 6200,rpm
